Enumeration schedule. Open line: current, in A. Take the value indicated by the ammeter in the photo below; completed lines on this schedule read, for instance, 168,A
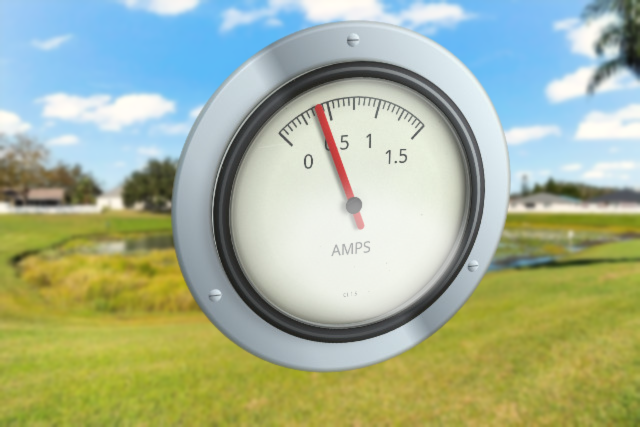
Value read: 0.4,A
